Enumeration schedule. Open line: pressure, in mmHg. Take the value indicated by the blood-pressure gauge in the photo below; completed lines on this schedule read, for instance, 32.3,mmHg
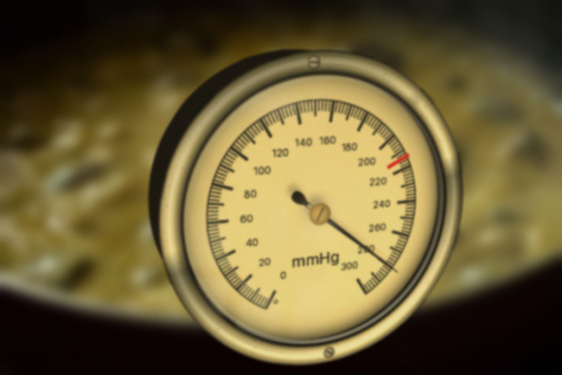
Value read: 280,mmHg
